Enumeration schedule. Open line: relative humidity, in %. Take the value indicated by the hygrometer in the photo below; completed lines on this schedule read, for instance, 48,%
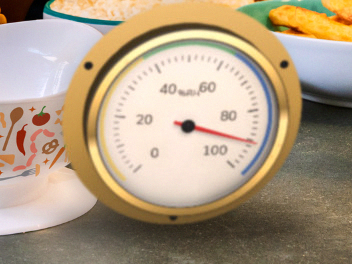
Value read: 90,%
